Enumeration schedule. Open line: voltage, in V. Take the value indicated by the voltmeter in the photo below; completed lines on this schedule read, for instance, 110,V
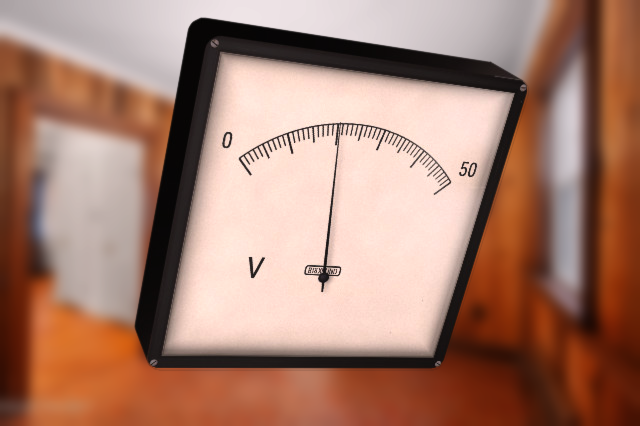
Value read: 20,V
